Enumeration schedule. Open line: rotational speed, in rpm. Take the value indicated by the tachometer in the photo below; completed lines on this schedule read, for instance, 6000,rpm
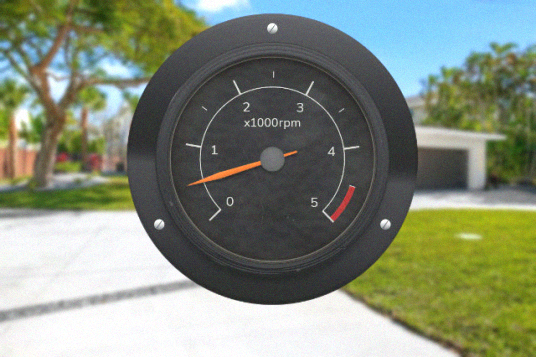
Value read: 500,rpm
